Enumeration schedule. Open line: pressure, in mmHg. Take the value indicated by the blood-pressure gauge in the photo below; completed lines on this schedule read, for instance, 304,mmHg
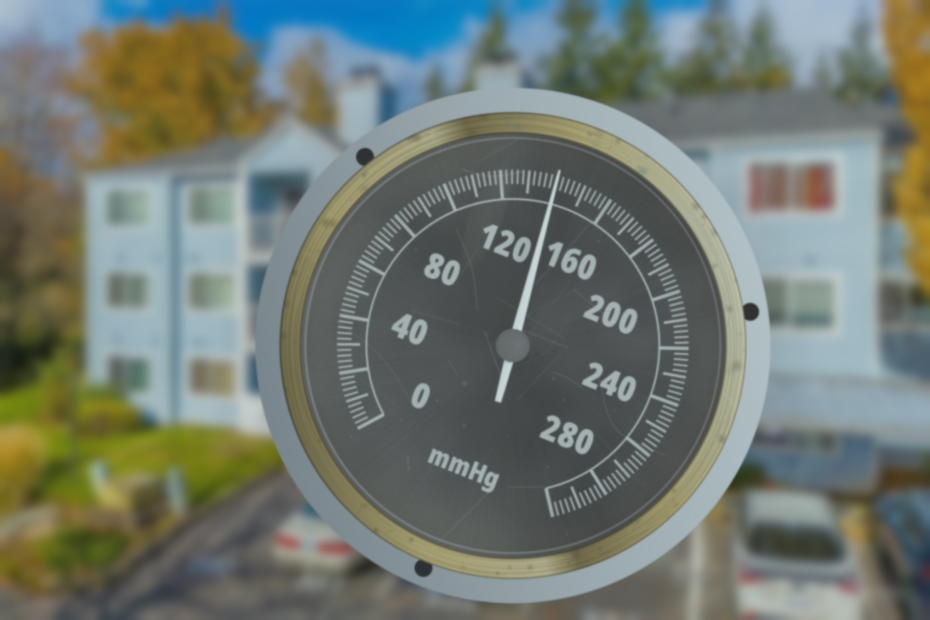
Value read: 140,mmHg
